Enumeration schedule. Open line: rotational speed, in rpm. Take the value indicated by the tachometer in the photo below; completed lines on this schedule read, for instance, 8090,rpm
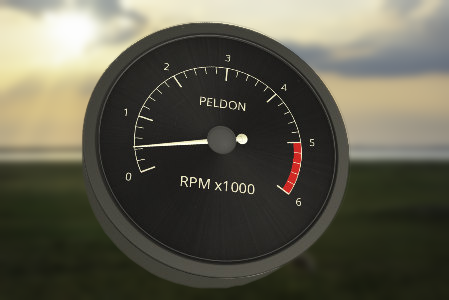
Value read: 400,rpm
